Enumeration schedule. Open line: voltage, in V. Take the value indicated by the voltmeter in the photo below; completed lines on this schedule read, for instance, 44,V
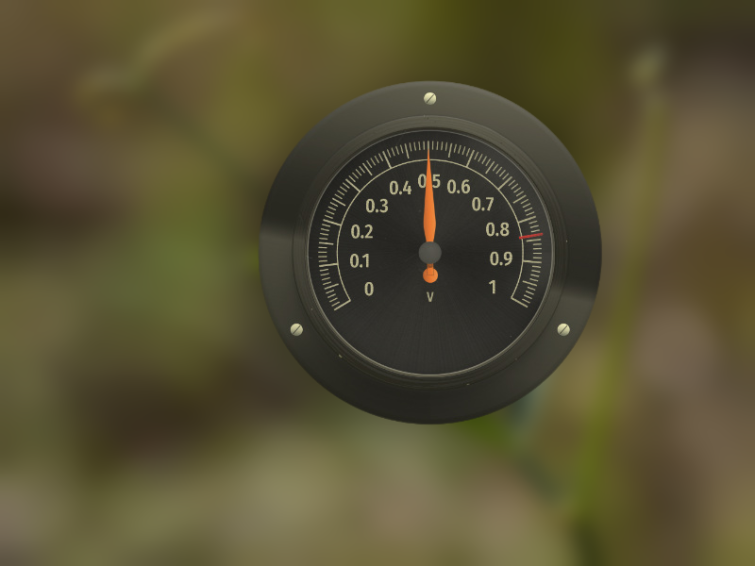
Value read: 0.5,V
